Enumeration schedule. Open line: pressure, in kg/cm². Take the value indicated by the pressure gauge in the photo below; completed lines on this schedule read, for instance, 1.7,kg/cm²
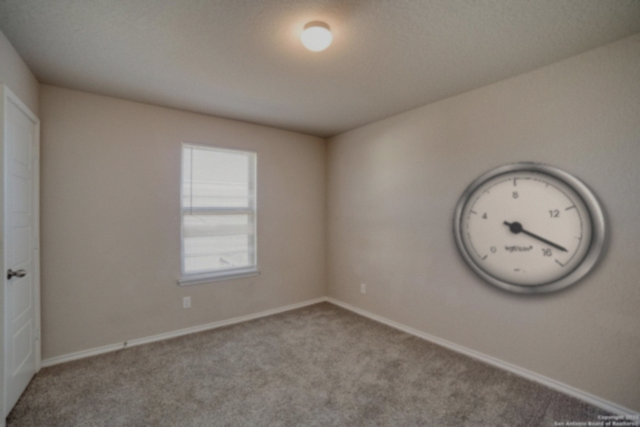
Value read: 15,kg/cm²
